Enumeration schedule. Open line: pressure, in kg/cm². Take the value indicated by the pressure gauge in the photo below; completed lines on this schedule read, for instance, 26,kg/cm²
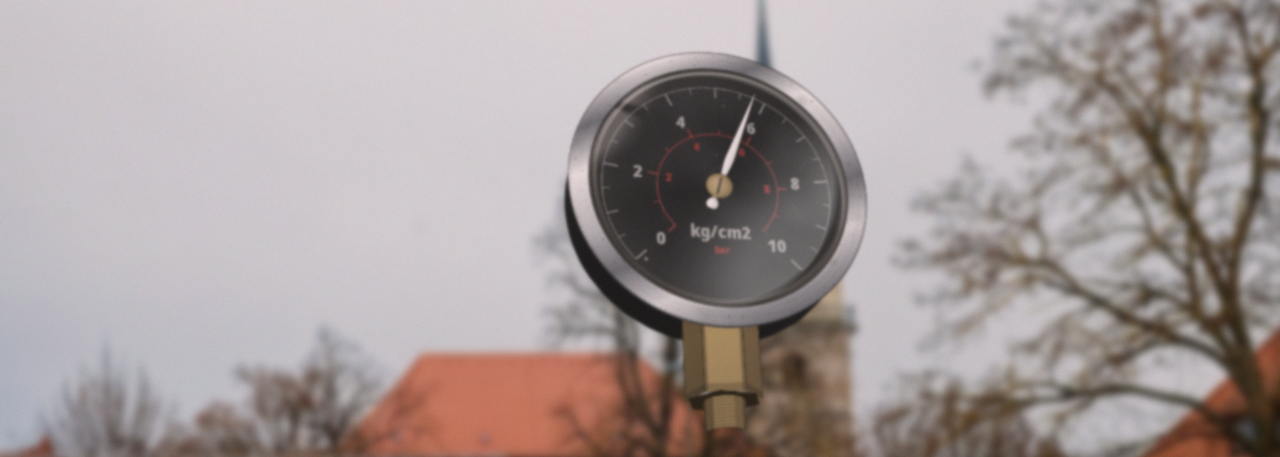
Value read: 5.75,kg/cm²
